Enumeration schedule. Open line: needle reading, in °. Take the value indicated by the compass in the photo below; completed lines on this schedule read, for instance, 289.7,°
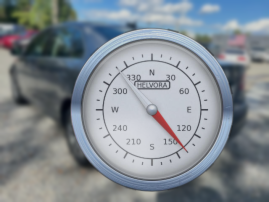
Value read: 140,°
